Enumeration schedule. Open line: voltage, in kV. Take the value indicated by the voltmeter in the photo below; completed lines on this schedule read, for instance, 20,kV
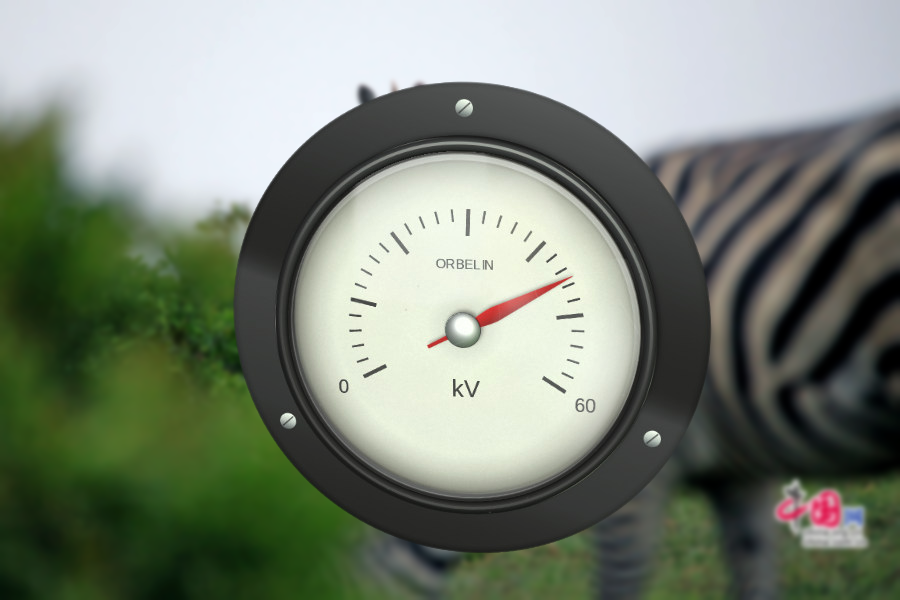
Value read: 45,kV
